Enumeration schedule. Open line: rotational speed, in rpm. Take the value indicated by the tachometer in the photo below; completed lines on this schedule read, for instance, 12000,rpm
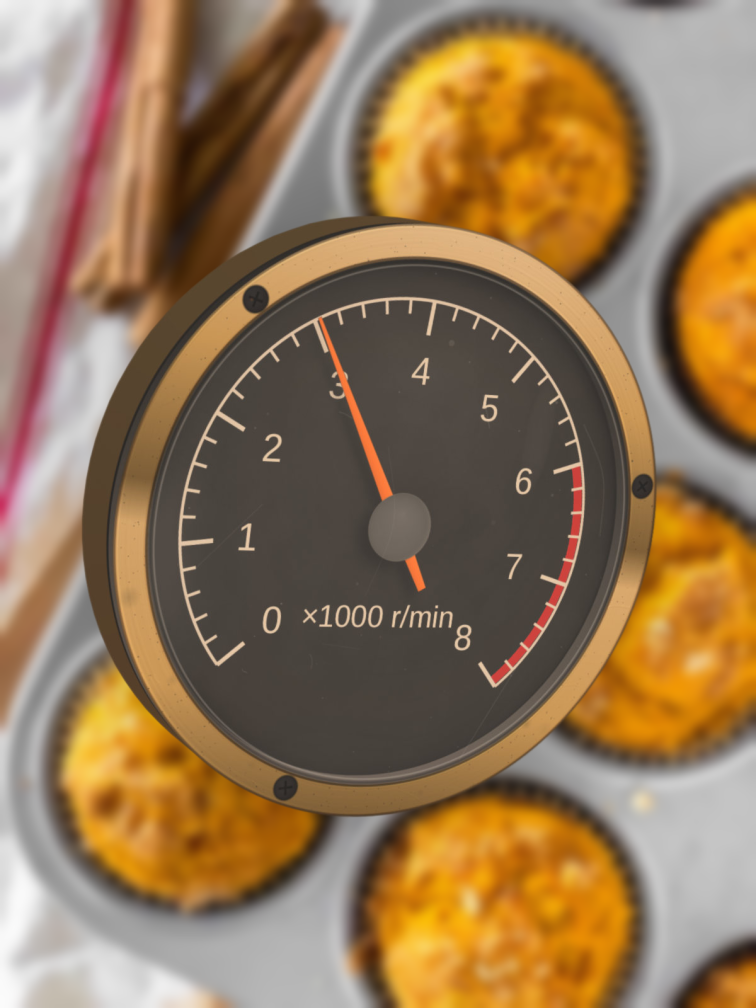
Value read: 3000,rpm
